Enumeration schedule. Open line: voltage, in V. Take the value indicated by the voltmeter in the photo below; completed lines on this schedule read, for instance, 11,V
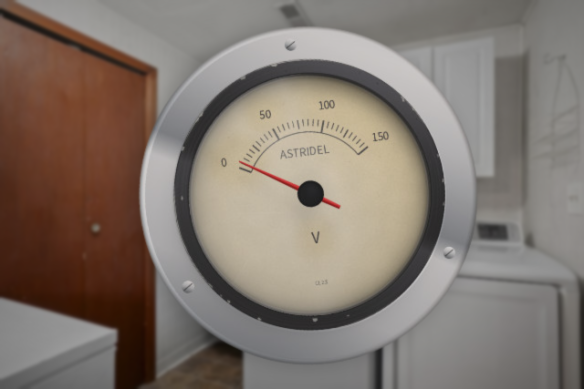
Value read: 5,V
